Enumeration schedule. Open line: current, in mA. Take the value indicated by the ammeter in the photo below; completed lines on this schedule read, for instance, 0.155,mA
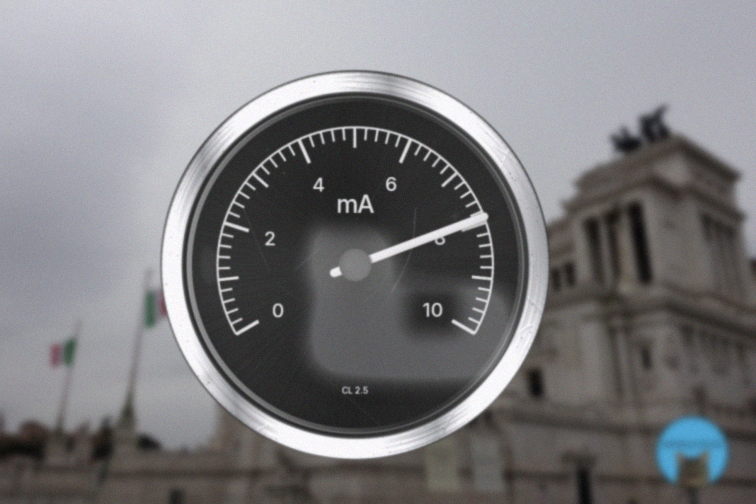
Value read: 7.9,mA
